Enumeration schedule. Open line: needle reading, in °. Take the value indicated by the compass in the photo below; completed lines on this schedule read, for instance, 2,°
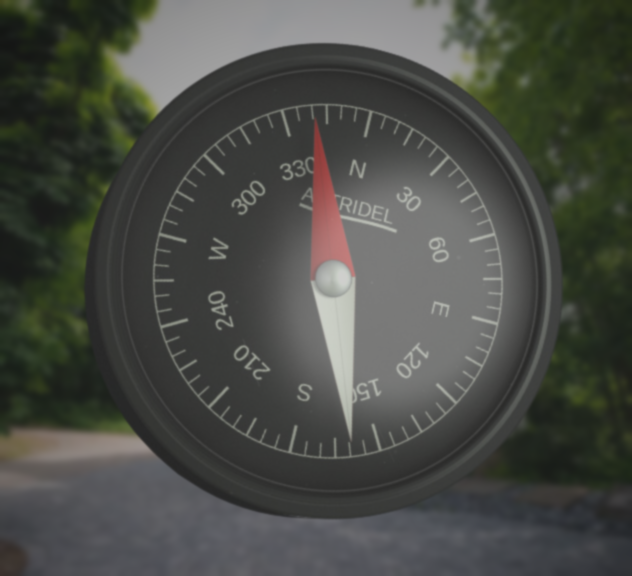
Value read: 340,°
